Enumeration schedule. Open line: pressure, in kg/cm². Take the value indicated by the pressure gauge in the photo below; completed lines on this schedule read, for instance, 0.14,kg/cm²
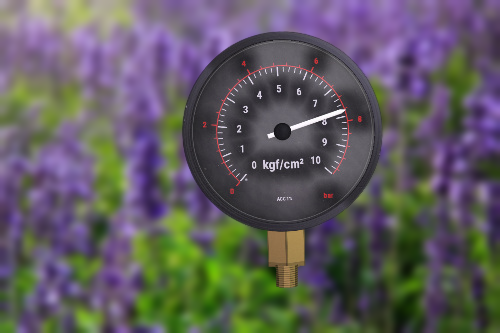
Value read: 7.8,kg/cm²
